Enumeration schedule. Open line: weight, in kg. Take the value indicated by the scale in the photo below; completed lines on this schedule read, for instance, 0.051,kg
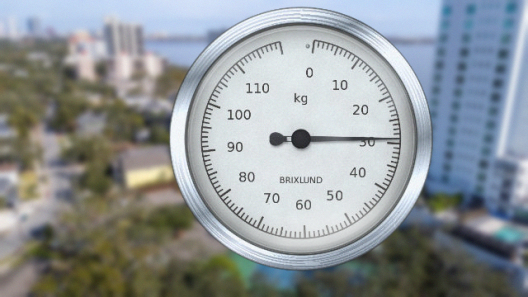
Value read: 29,kg
